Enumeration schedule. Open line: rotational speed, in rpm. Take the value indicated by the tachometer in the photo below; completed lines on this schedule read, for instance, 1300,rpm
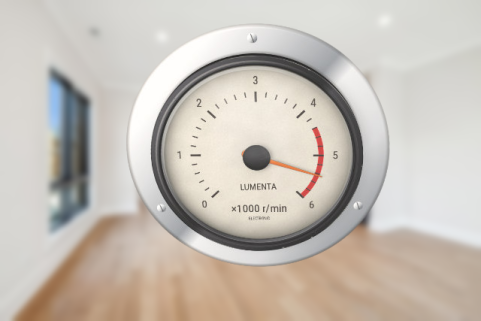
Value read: 5400,rpm
